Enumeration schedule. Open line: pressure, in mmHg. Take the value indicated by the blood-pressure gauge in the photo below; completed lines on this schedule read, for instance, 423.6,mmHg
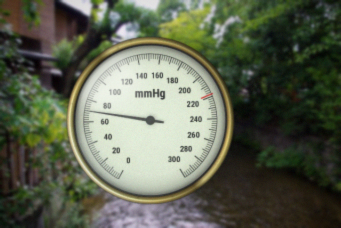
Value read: 70,mmHg
